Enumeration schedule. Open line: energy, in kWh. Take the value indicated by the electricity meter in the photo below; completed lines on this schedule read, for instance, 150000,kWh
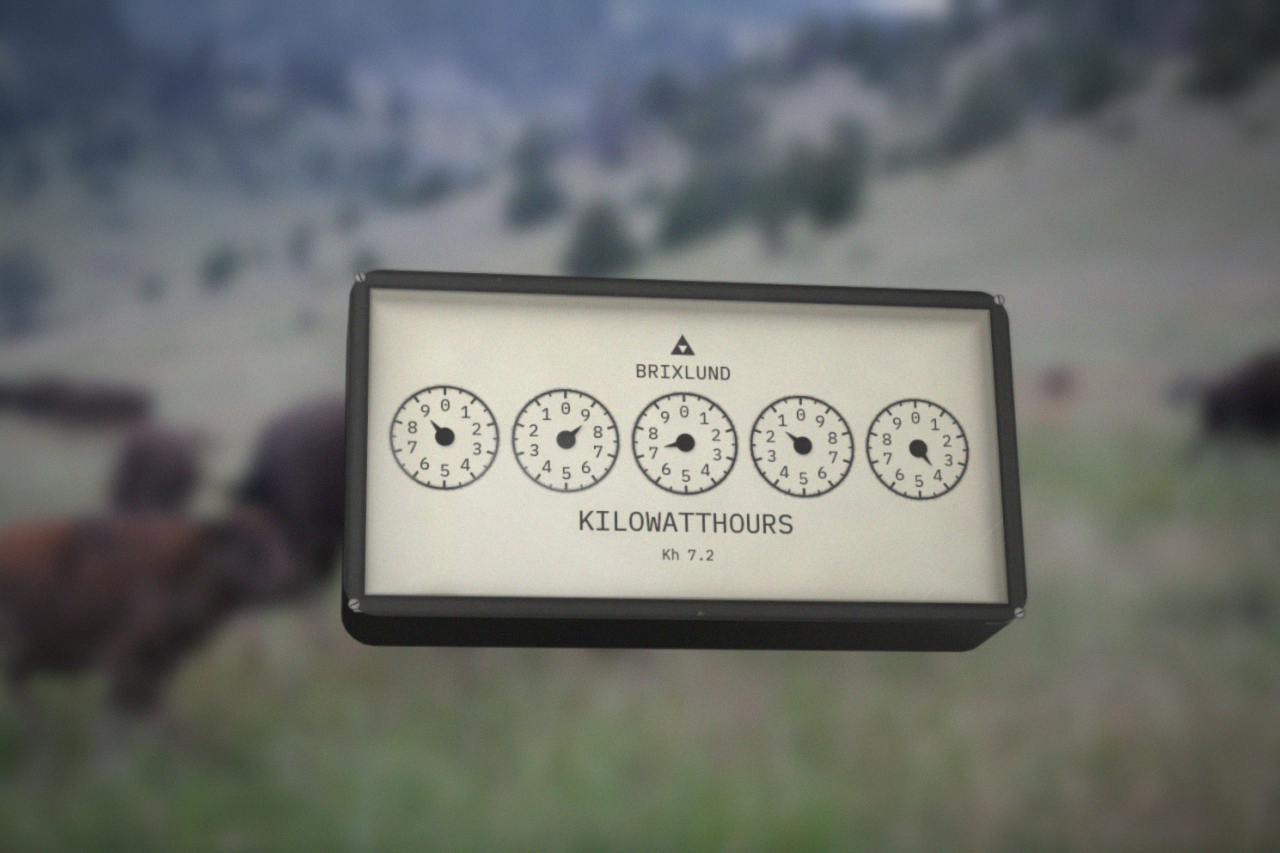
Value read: 88714,kWh
